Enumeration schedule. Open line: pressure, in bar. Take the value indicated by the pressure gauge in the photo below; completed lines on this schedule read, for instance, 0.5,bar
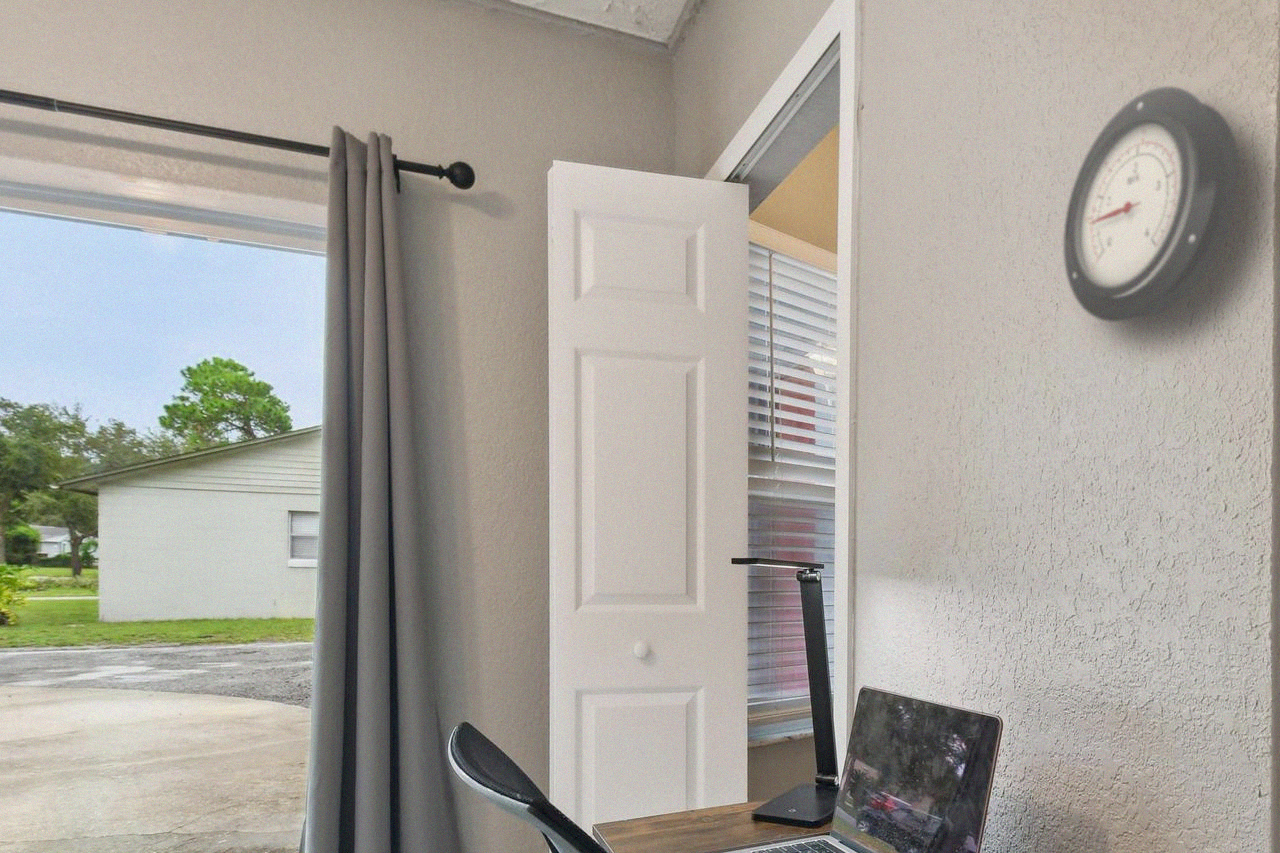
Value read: 0.6,bar
